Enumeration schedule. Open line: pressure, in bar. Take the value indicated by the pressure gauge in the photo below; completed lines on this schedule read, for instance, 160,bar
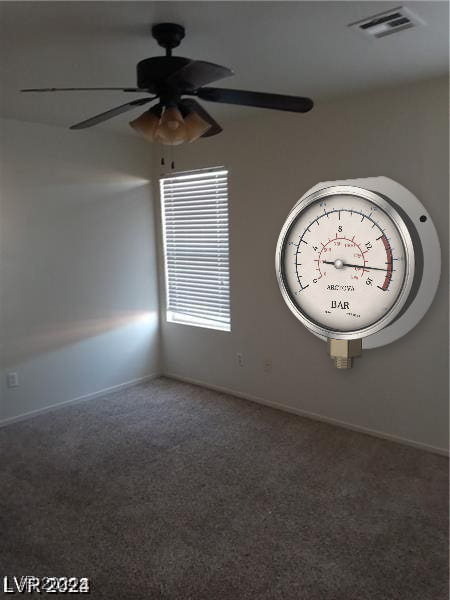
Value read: 14.5,bar
